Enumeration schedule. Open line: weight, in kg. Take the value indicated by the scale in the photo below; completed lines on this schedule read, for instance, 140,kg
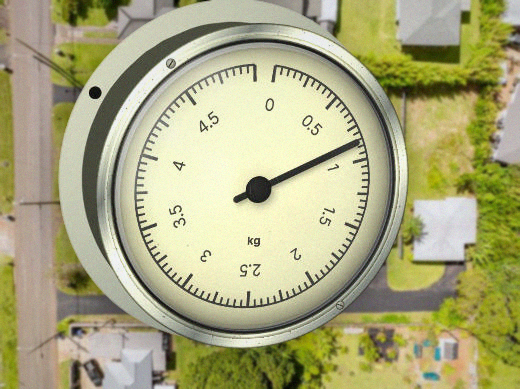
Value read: 0.85,kg
